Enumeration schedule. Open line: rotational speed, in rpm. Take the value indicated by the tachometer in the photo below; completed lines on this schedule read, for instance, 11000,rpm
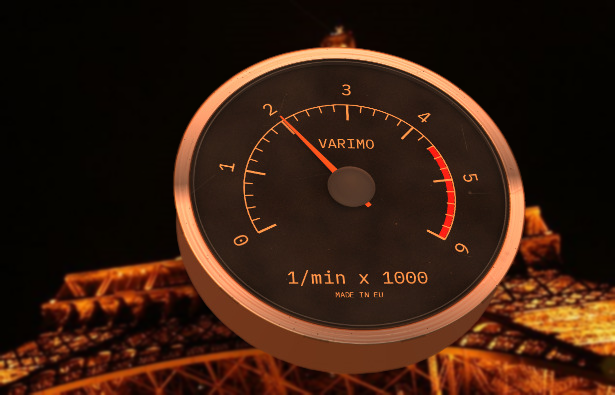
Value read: 2000,rpm
